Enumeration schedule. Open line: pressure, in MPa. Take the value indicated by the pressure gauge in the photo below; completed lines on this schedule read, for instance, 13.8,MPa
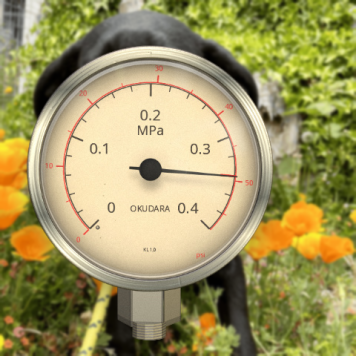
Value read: 0.34,MPa
